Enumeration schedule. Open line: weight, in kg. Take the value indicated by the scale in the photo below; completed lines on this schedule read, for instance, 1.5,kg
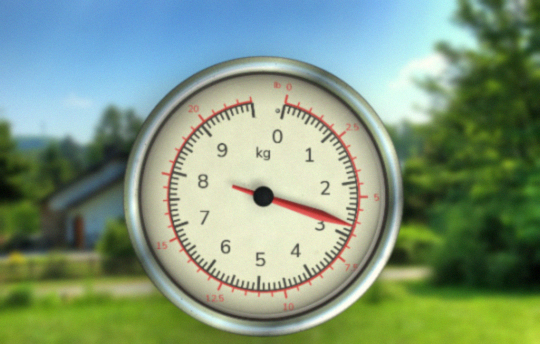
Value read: 2.8,kg
